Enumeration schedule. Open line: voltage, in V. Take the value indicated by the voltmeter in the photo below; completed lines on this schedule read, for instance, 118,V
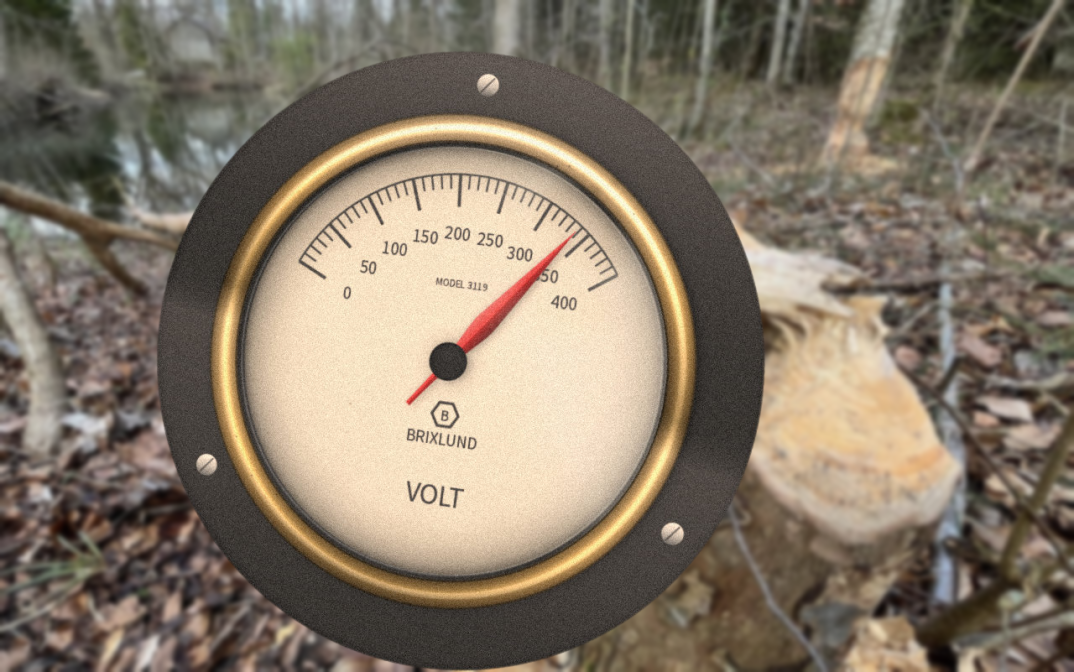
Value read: 340,V
